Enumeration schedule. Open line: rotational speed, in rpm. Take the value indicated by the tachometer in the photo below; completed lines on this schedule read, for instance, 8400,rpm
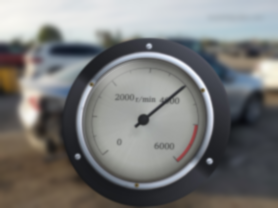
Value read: 4000,rpm
